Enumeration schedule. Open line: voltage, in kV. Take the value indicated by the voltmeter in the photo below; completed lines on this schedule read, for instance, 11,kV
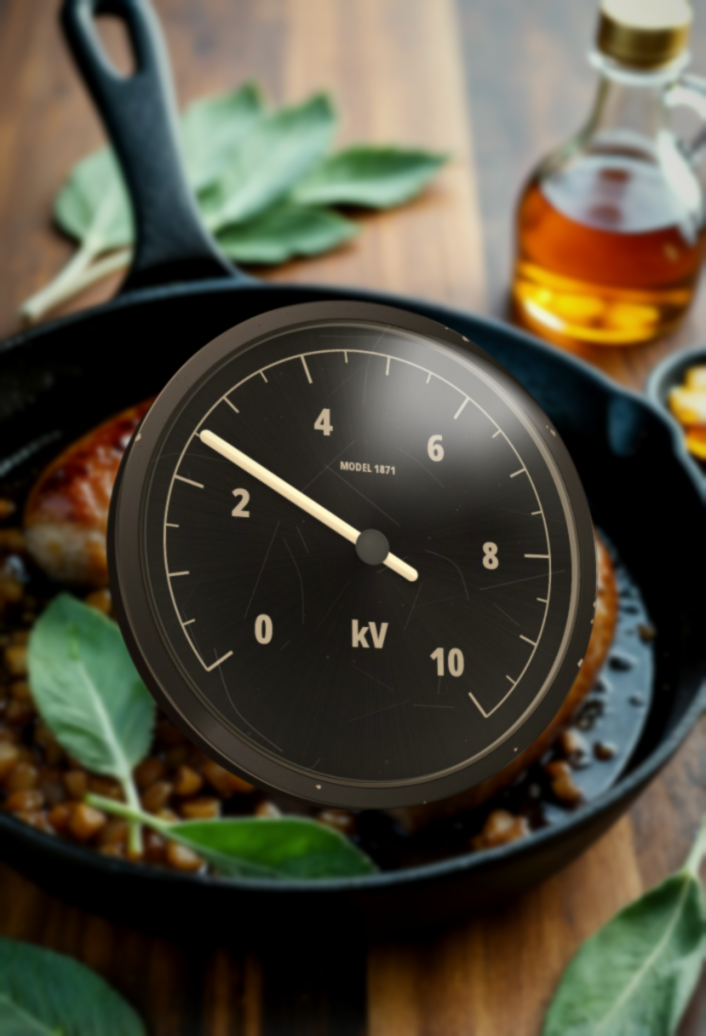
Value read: 2.5,kV
